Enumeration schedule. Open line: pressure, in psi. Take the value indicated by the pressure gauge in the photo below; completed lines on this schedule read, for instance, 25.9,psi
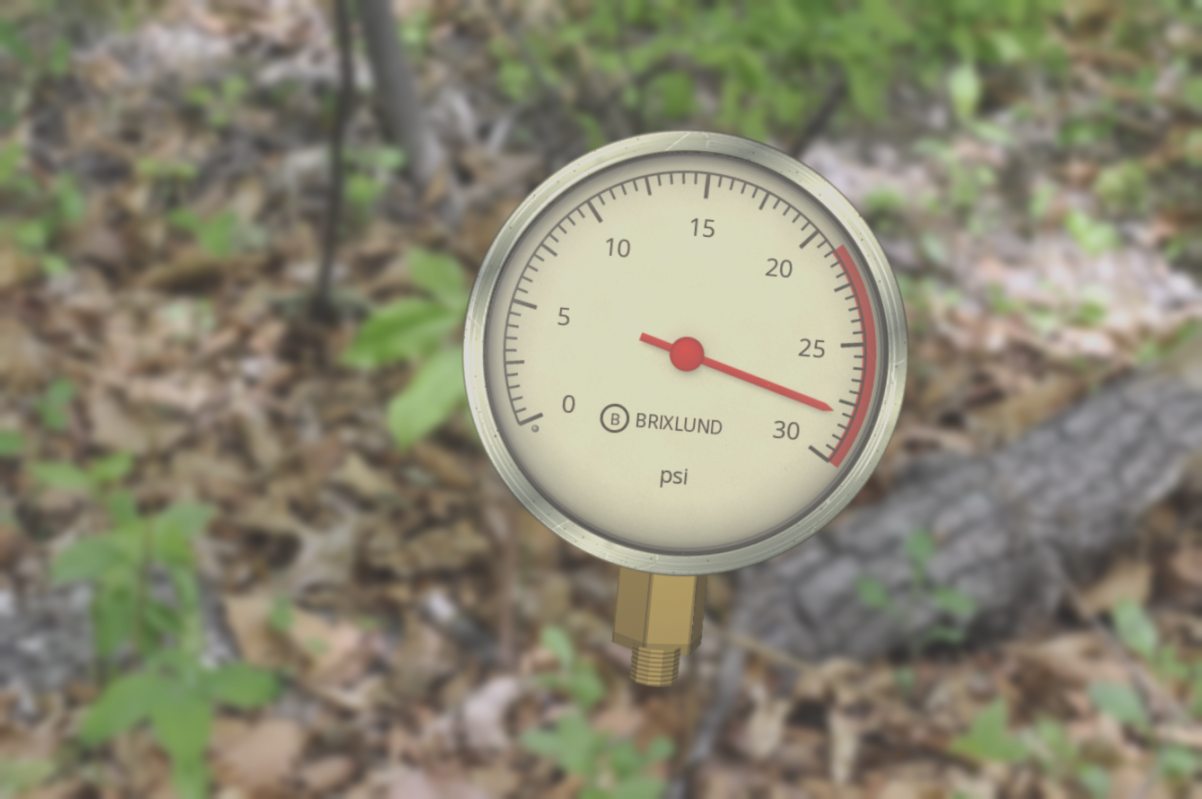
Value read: 28,psi
